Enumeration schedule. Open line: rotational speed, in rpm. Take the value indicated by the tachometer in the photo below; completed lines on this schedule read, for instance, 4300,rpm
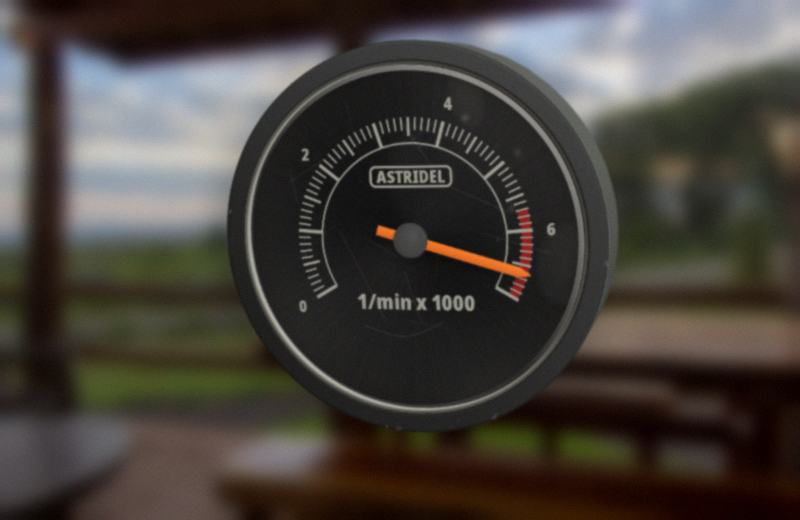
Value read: 6600,rpm
